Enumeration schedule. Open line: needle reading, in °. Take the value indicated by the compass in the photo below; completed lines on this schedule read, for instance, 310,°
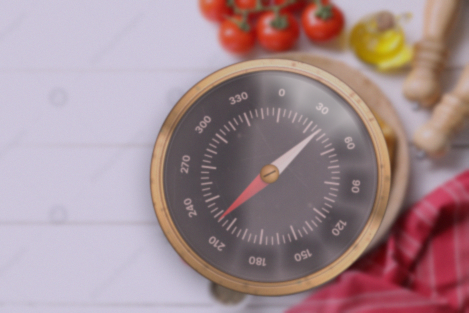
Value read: 220,°
